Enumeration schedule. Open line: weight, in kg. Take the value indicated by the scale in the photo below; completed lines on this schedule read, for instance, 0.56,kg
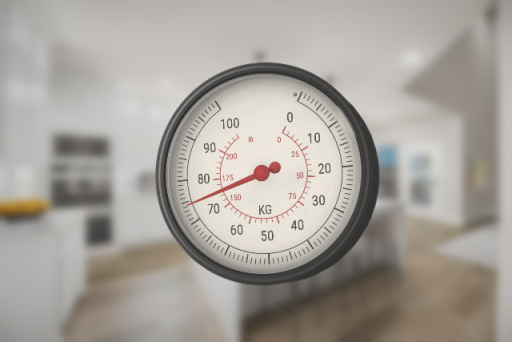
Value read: 74,kg
